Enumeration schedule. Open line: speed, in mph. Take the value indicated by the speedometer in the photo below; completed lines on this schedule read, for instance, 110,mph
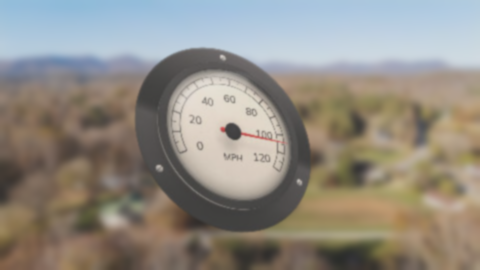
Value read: 105,mph
